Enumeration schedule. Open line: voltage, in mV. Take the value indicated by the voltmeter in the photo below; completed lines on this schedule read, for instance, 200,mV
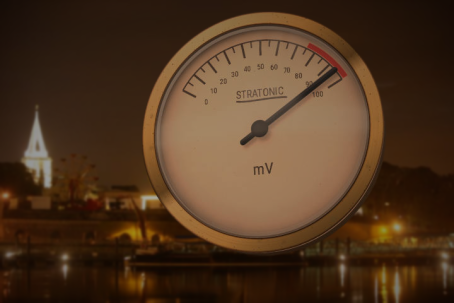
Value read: 95,mV
